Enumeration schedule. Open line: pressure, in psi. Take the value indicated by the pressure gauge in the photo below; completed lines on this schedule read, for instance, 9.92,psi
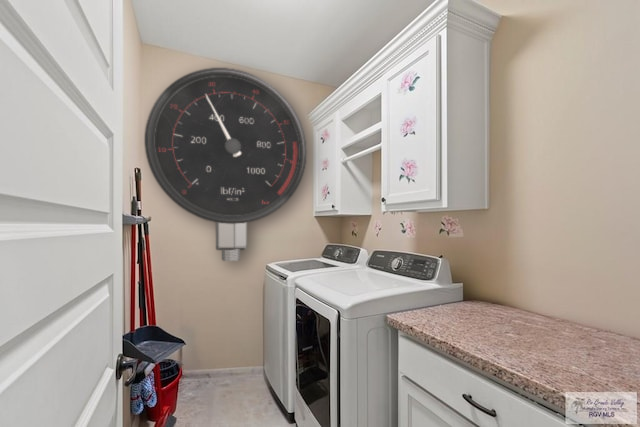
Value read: 400,psi
